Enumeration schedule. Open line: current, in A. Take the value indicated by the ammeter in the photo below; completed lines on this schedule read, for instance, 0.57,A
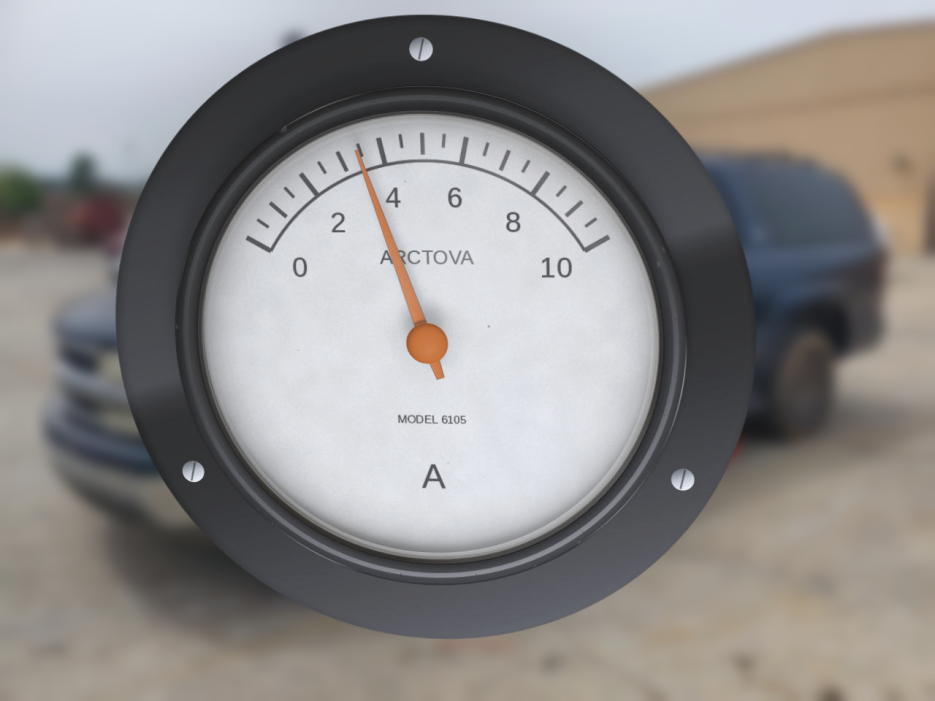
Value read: 3.5,A
